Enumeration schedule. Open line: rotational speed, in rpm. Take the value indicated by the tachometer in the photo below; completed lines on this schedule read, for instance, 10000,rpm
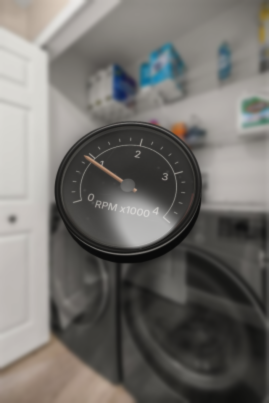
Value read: 900,rpm
